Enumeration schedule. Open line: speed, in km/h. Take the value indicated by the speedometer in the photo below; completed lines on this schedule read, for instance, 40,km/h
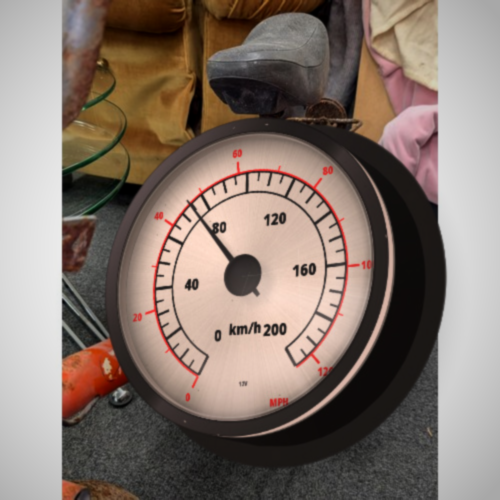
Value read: 75,km/h
